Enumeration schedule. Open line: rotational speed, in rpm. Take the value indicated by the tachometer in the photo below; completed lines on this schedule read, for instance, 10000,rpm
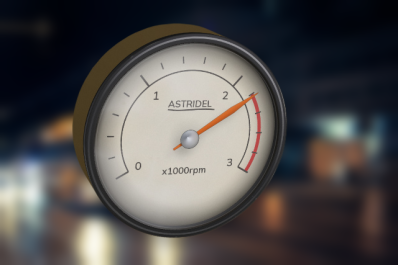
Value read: 2200,rpm
